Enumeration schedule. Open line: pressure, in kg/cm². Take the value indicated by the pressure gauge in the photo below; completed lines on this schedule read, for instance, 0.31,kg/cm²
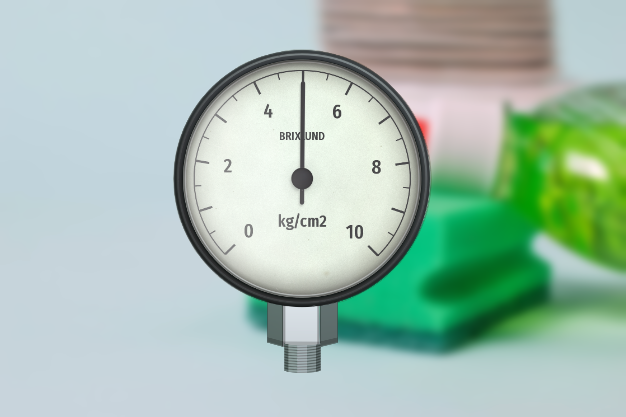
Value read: 5,kg/cm²
